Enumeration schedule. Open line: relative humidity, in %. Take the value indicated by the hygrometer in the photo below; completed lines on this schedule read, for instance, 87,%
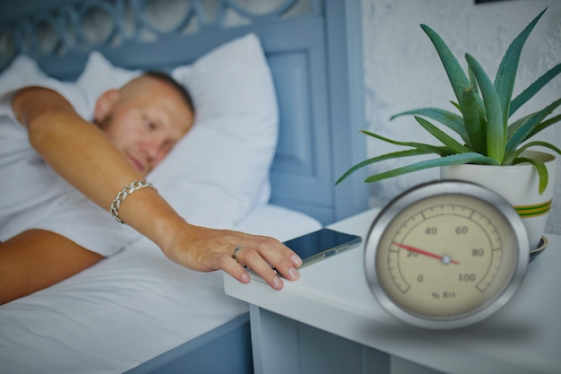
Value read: 24,%
